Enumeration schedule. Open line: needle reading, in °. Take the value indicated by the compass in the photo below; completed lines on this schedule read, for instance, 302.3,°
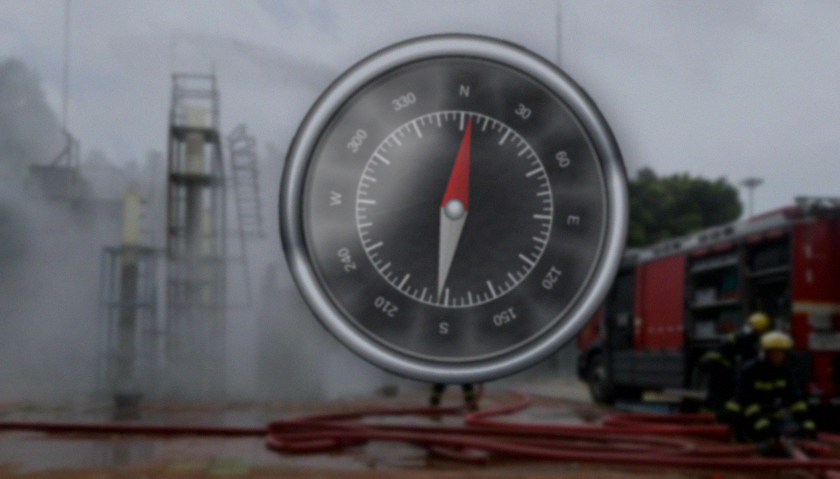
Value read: 5,°
